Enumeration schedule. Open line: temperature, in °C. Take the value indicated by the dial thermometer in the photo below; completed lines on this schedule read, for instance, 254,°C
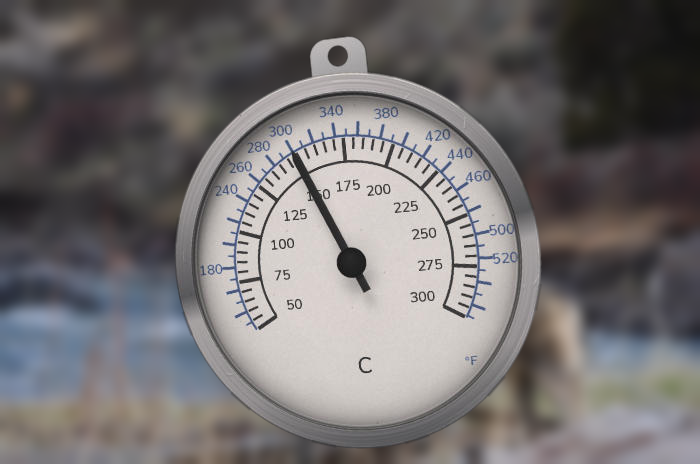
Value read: 150,°C
